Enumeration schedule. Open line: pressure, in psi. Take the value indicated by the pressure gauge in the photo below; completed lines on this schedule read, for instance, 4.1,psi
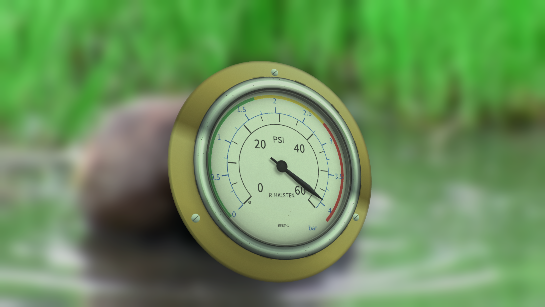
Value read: 57.5,psi
